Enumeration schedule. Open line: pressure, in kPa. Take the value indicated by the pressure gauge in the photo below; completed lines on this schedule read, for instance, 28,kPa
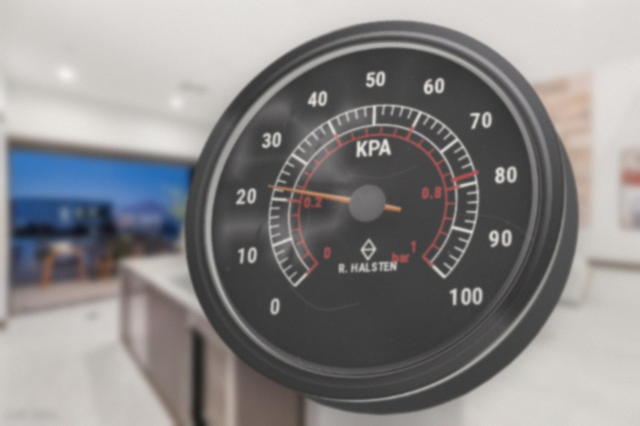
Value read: 22,kPa
